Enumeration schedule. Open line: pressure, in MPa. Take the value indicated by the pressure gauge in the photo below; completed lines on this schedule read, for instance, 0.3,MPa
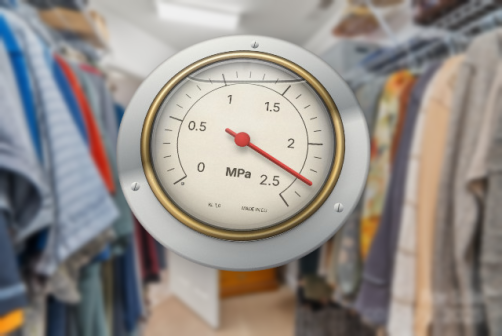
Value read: 2.3,MPa
